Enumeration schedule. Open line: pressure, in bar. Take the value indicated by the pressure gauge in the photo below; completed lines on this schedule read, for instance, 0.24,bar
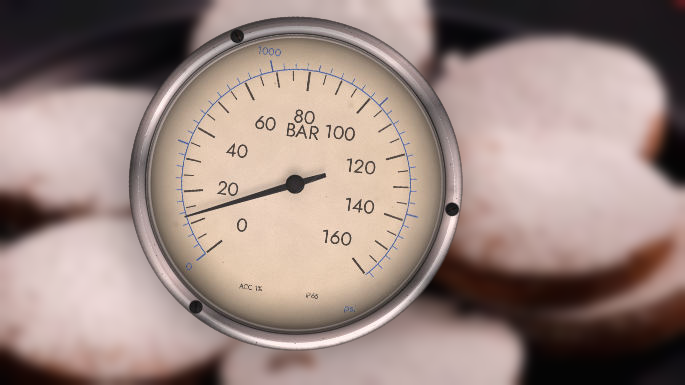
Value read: 12.5,bar
